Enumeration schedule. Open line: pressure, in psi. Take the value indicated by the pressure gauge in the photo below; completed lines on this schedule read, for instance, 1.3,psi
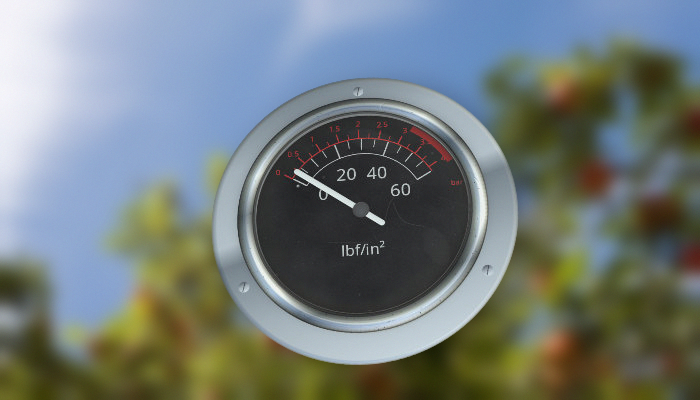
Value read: 2.5,psi
